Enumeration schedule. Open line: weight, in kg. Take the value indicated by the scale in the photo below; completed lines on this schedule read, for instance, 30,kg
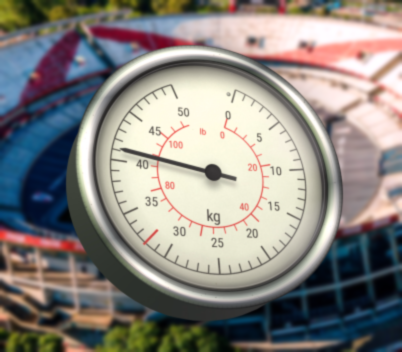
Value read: 41,kg
